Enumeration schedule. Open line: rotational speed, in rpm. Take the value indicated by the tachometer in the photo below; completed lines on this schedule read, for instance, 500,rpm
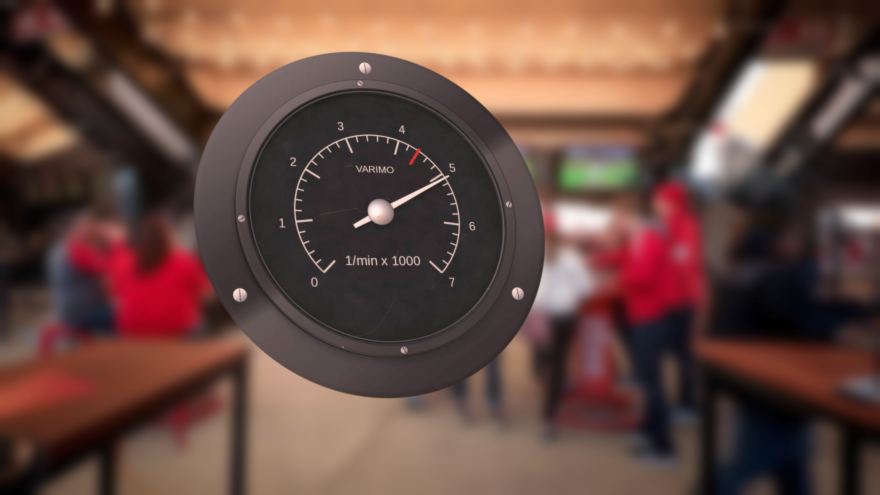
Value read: 5100,rpm
